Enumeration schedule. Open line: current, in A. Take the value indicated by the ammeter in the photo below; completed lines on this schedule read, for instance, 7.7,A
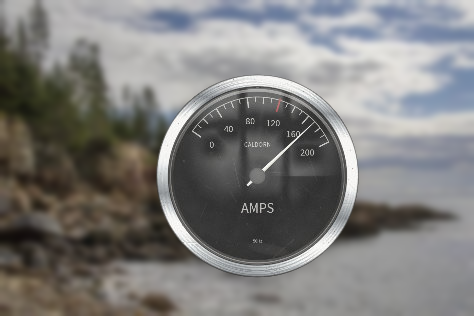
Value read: 170,A
